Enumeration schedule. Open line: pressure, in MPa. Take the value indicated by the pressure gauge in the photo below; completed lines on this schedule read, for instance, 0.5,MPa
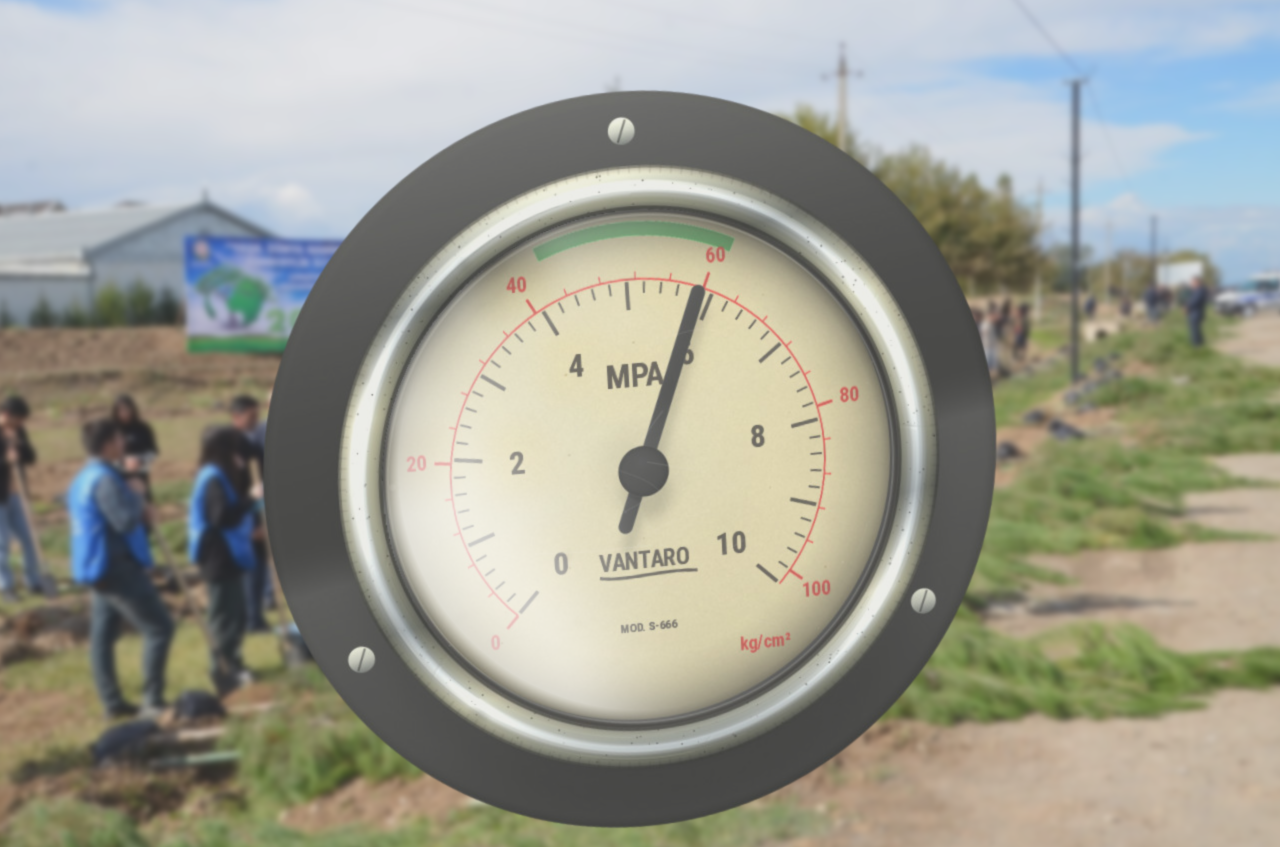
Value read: 5.8,MPa
